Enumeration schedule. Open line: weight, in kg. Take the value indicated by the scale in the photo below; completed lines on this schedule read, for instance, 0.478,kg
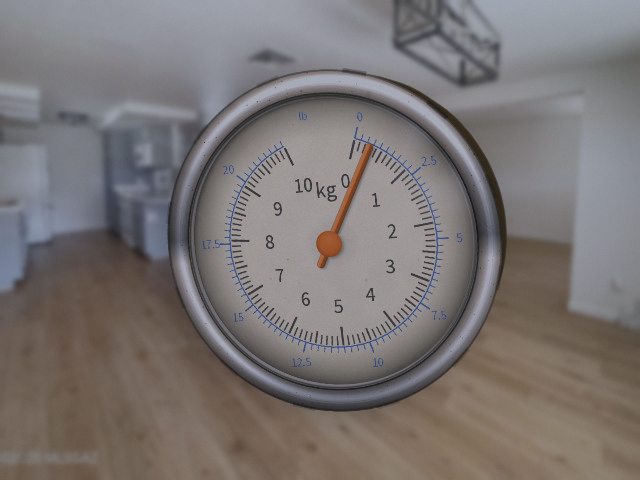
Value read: 0.3,kg
